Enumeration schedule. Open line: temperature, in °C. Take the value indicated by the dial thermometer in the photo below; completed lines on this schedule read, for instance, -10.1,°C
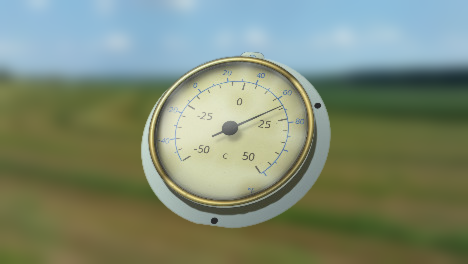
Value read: 20,°C
